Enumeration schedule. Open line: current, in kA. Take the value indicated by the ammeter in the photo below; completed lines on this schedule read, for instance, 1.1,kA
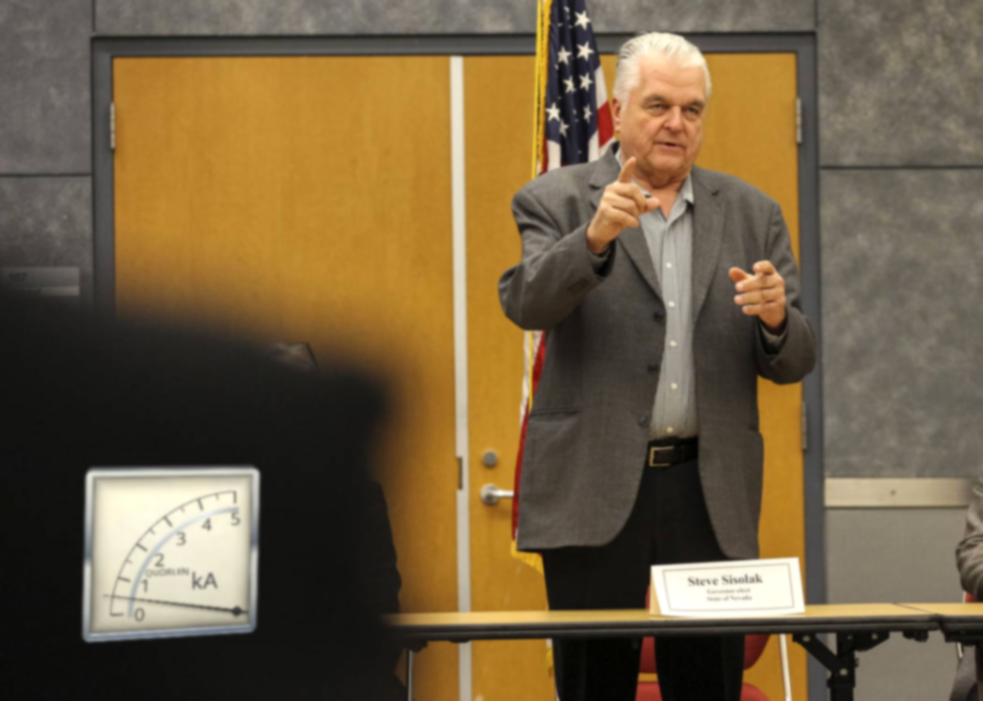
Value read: 0.5,kA
